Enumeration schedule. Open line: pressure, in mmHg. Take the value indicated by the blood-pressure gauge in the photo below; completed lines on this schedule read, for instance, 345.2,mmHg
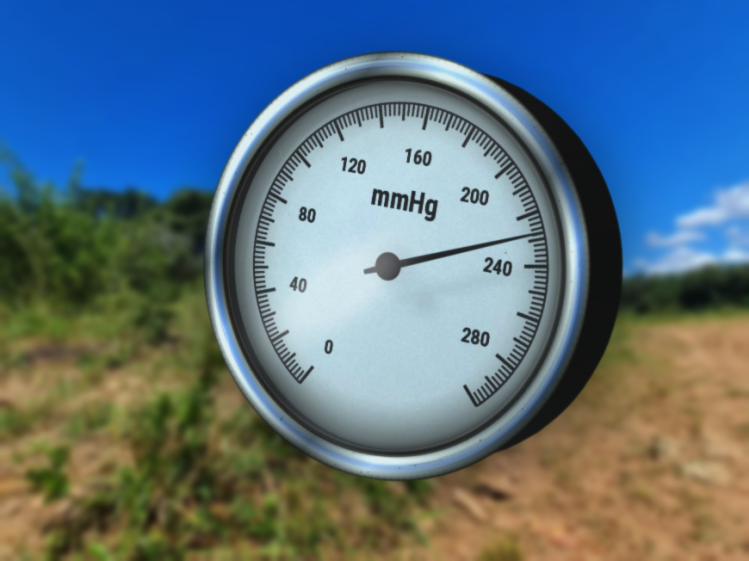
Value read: 228,mmHg
